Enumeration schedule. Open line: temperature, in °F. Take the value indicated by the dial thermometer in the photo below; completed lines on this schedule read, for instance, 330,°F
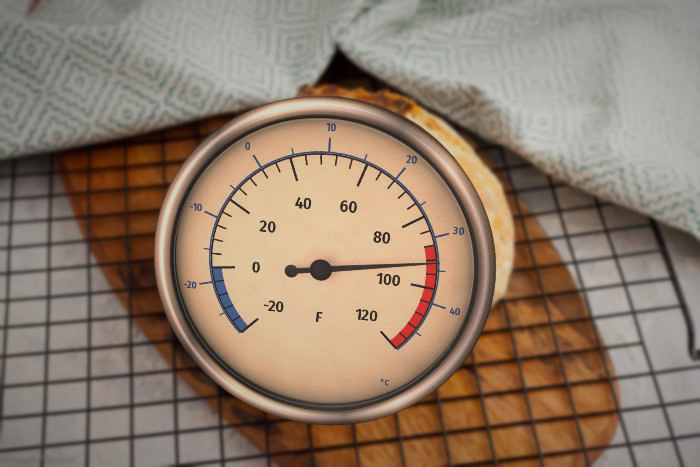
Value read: 92,°F
